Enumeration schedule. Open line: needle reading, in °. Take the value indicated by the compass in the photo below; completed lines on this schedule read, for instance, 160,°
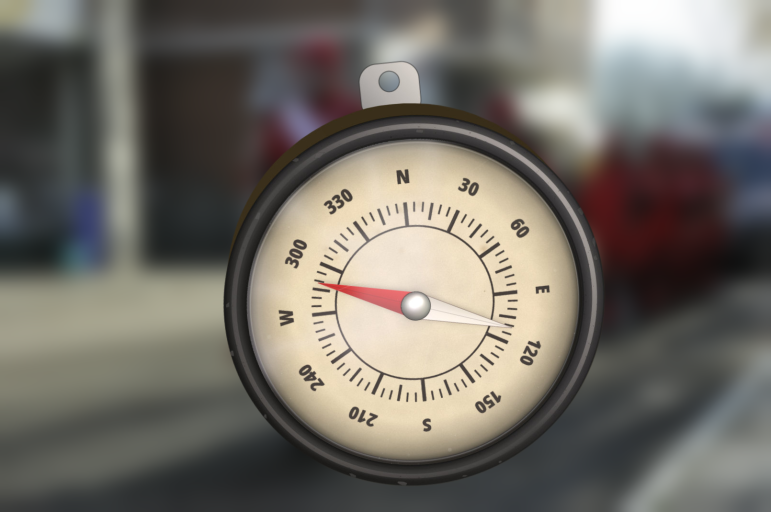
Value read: 290,°
